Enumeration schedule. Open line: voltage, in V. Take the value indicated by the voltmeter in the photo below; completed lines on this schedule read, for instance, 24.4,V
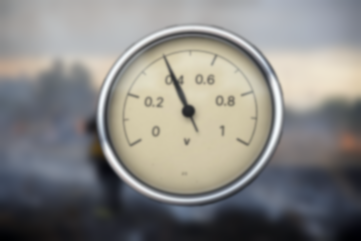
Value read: 0.4,V
